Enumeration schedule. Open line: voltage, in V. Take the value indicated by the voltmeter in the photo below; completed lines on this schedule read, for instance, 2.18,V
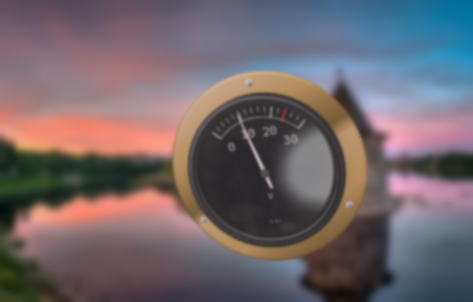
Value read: 10,V
